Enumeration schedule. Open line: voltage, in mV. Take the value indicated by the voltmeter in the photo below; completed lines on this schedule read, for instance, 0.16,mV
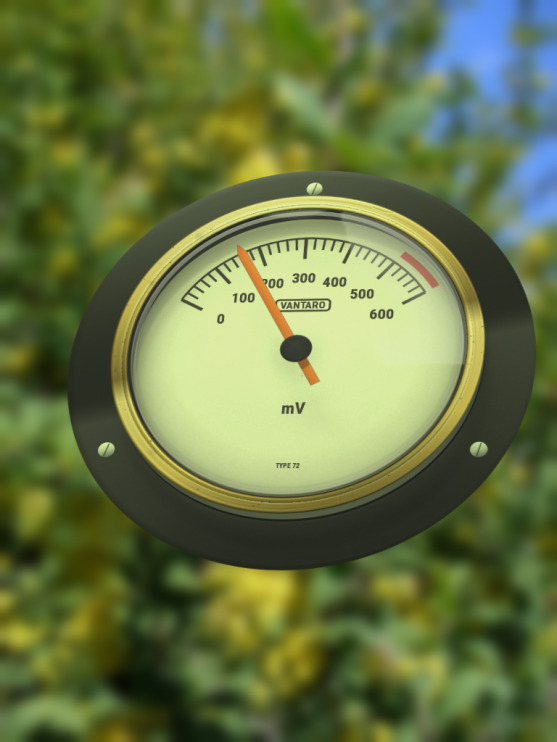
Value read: 160,mV
